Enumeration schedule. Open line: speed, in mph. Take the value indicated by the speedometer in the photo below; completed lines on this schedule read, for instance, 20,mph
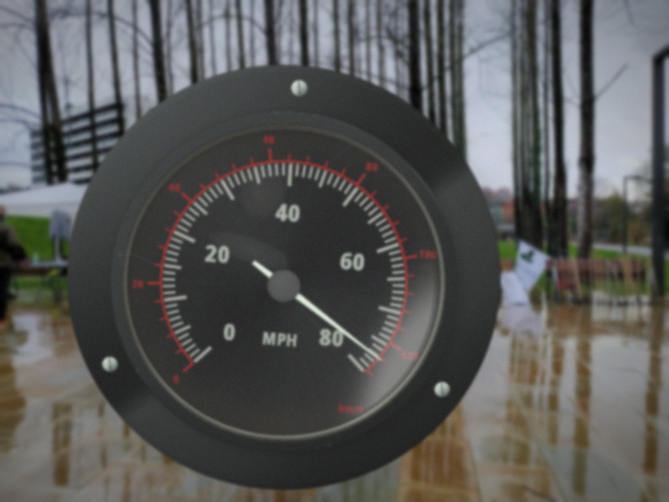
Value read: 77,mph
